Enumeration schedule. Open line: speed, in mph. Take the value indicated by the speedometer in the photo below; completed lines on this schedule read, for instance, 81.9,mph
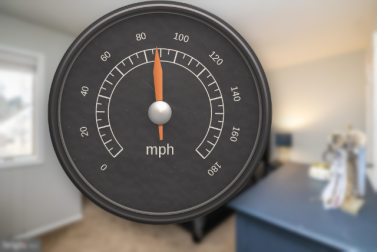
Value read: 87.5,mph
